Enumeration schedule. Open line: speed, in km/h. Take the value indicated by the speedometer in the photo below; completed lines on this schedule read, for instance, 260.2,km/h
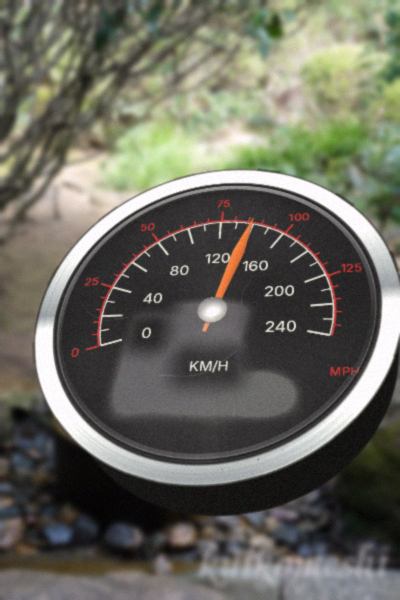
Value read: 140,km/h
